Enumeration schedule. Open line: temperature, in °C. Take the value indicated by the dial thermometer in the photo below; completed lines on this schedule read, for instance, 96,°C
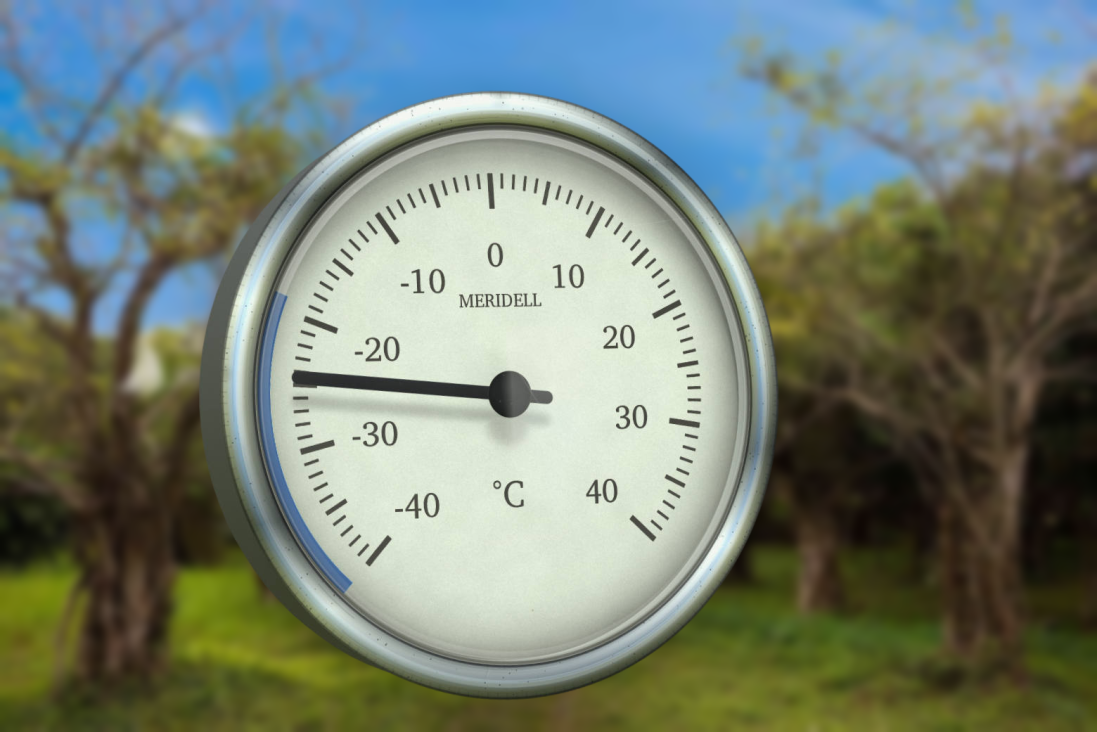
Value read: -24.5,°C
